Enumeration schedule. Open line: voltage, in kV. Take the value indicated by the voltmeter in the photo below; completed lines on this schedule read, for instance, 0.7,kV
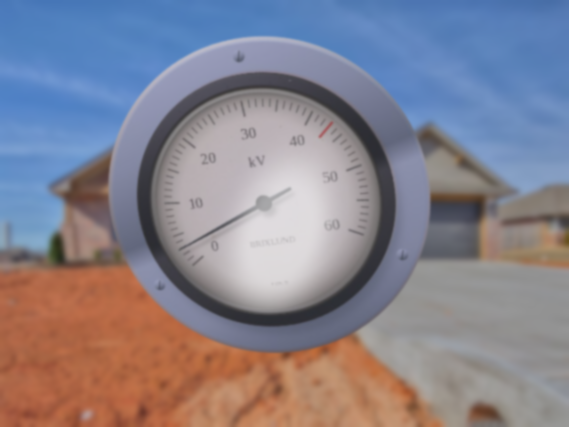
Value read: 3,kV
